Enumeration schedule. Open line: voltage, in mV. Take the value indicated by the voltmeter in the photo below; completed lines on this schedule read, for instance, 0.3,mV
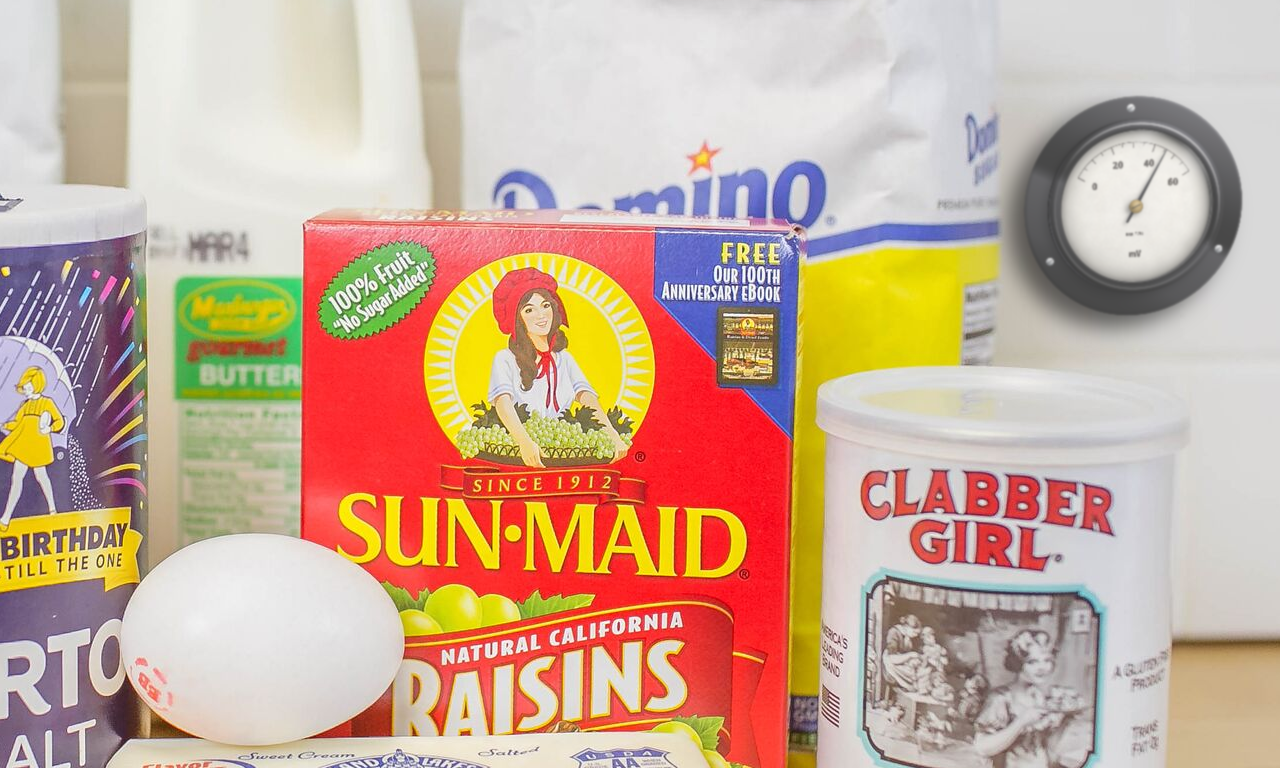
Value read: 45,mV
